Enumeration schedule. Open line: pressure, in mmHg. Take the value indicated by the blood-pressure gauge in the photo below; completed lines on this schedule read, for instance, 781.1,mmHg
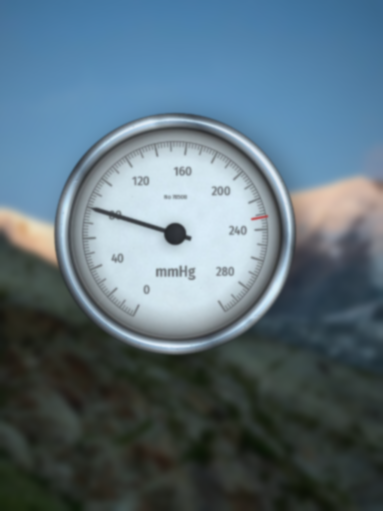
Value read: 80,mmHg
